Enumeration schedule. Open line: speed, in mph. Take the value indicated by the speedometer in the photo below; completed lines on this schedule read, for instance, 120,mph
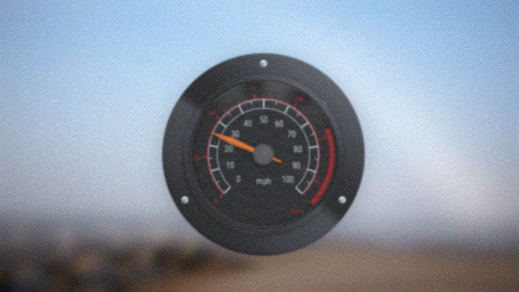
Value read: 25,mph
